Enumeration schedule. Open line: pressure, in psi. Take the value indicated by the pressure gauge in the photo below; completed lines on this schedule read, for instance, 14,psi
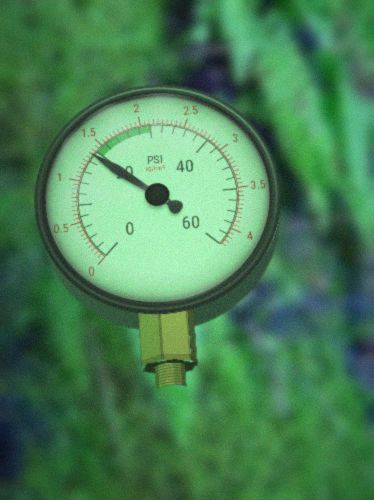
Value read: 19,psi
